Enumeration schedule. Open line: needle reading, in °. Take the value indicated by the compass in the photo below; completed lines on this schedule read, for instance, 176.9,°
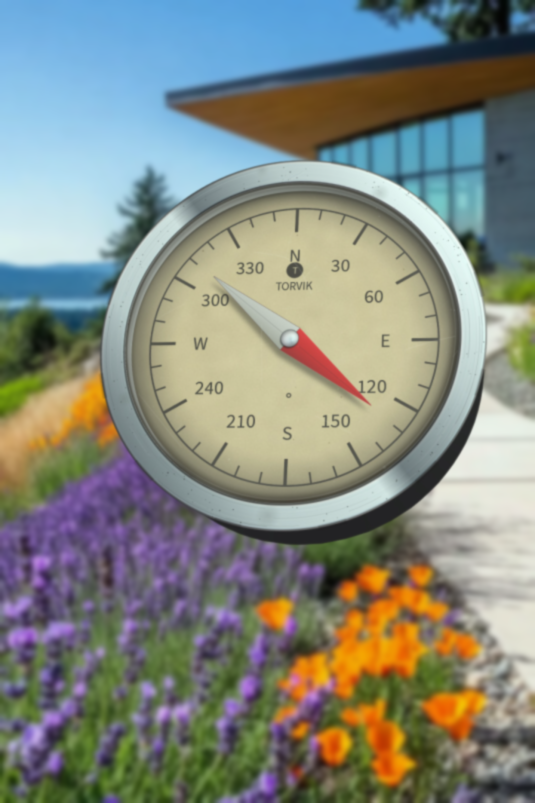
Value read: 130,°
